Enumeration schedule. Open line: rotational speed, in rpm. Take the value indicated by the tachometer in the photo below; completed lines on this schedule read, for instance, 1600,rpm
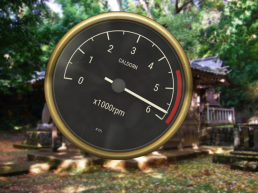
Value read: 5750,rpm
